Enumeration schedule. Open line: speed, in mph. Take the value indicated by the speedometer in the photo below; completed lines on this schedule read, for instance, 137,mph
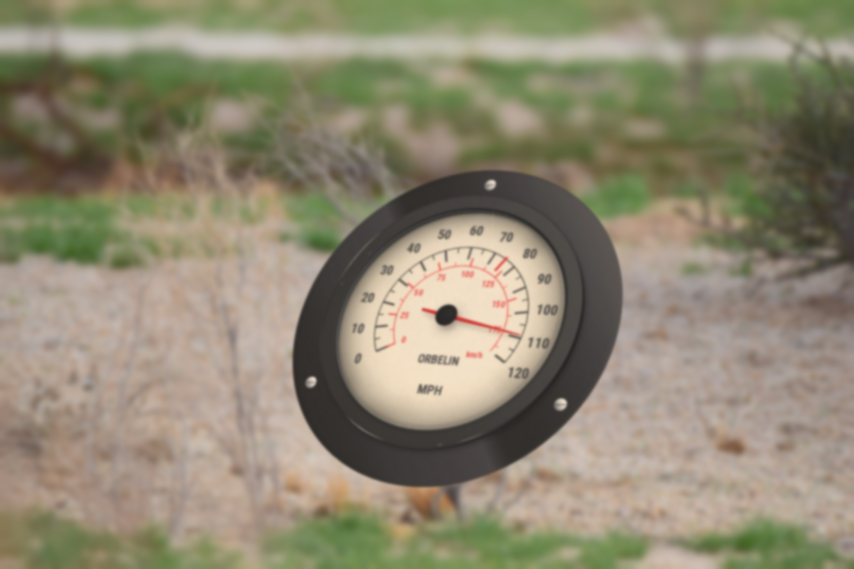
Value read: 110,mph
